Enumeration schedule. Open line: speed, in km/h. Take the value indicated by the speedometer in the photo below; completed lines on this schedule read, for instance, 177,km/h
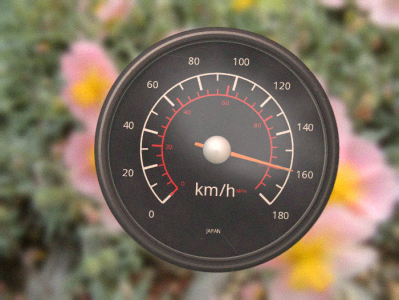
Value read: 160,km/h
